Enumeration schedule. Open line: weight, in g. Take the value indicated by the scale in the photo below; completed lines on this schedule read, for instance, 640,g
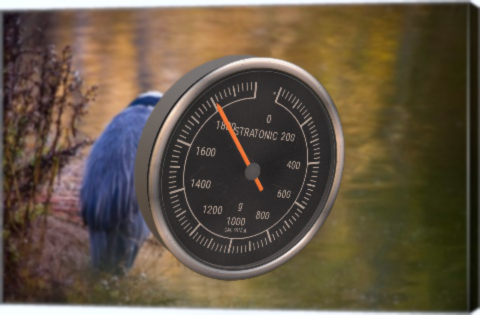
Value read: 1800,g
